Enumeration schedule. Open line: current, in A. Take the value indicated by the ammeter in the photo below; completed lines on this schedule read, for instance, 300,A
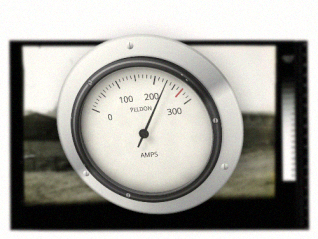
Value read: 230,A
